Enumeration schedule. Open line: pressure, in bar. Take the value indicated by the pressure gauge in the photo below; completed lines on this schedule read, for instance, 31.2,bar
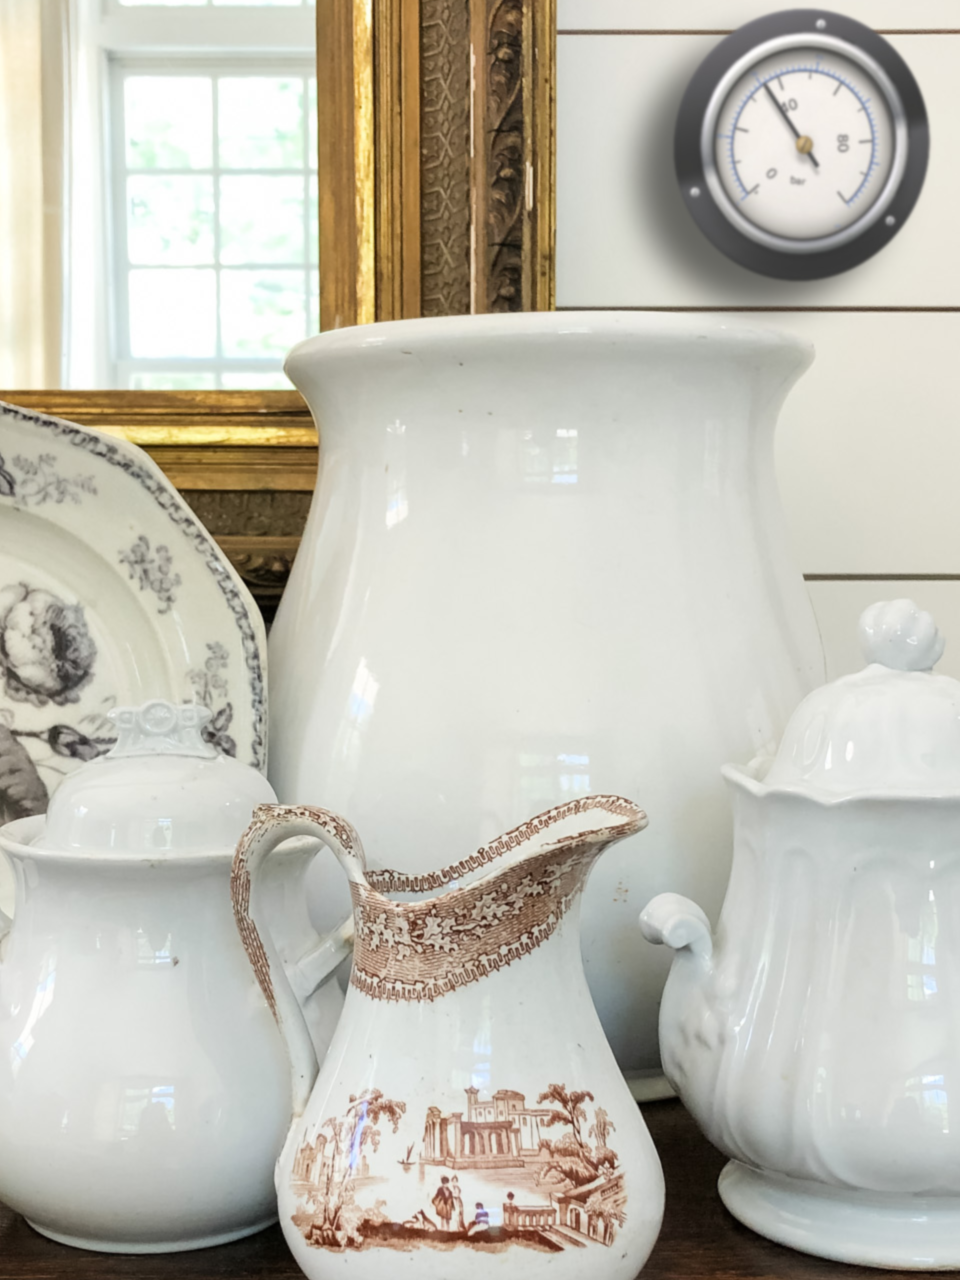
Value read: 35,bar
